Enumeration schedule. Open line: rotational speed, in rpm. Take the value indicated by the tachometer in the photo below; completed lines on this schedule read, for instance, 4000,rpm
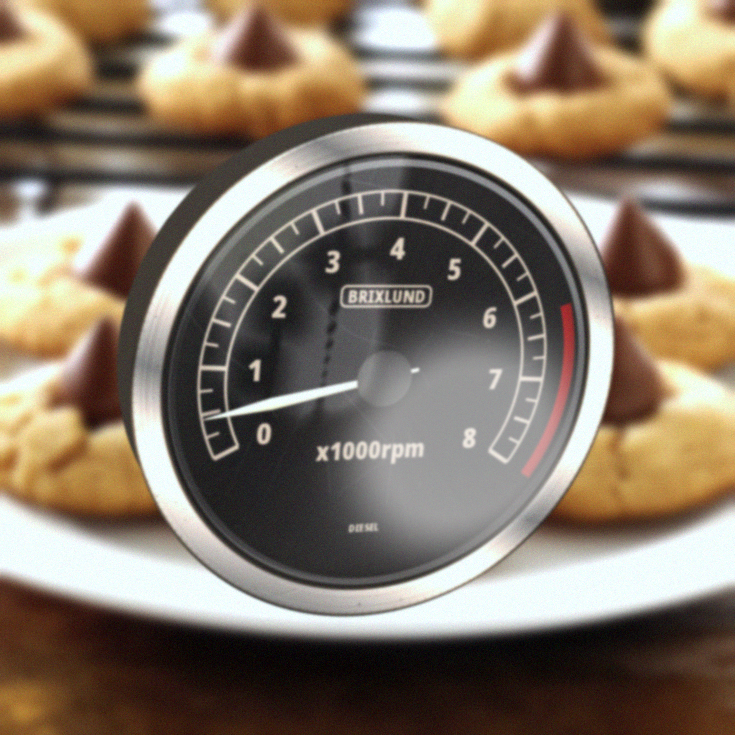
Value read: 500,rpm
